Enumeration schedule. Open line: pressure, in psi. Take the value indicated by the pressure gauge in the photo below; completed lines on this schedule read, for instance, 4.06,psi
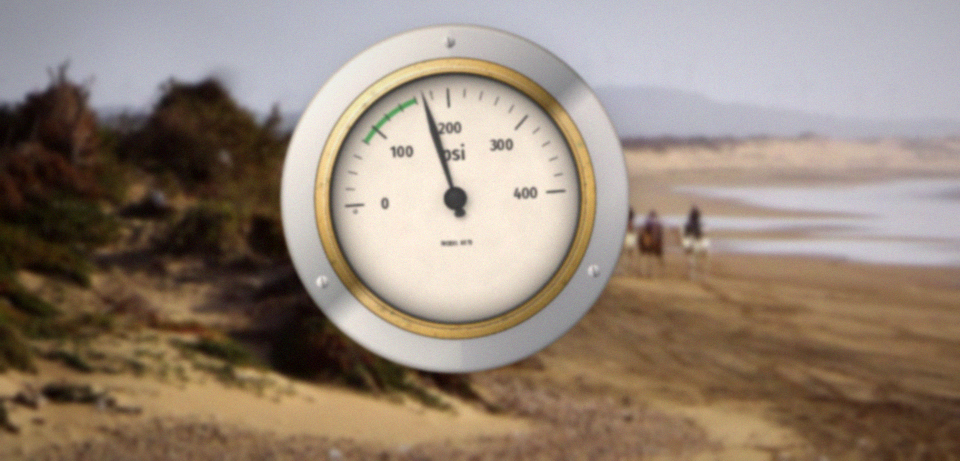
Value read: 170,psi
